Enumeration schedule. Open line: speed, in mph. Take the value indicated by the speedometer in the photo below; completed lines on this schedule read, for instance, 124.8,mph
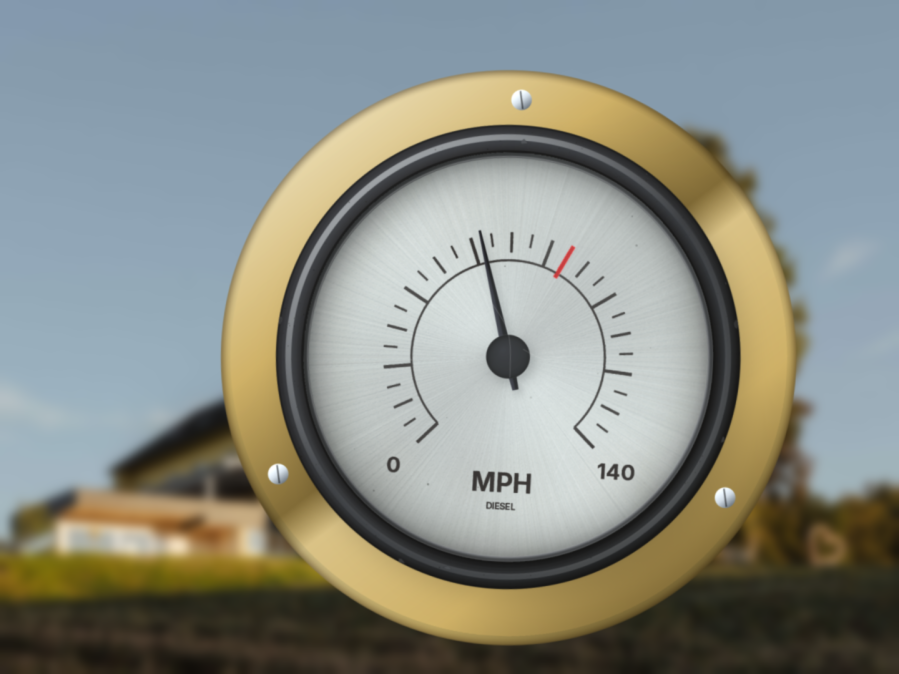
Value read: 62.5,mph
